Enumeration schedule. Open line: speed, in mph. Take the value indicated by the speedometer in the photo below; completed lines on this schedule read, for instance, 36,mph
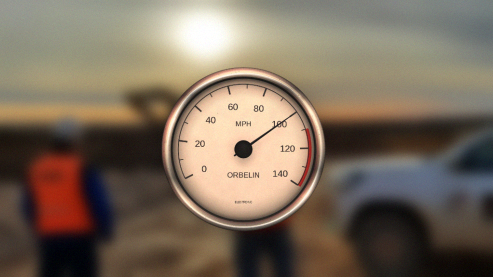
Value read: 100,mph
